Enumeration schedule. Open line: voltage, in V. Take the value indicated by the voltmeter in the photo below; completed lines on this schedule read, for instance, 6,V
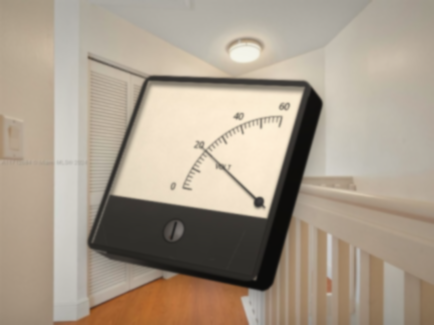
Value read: 20,V
